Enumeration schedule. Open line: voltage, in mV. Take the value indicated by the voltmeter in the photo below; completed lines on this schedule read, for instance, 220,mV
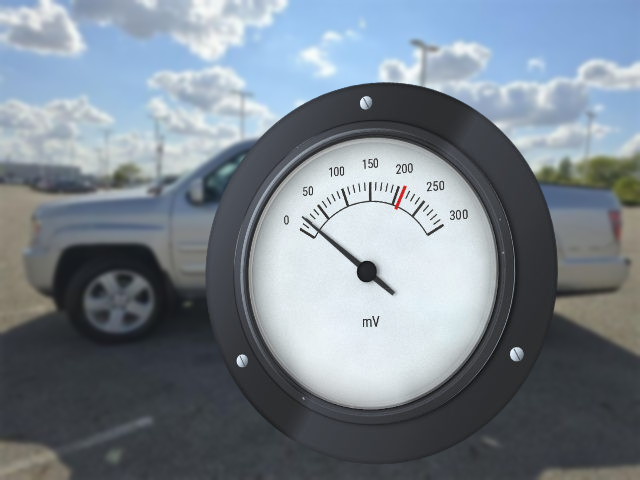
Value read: 20,mV
